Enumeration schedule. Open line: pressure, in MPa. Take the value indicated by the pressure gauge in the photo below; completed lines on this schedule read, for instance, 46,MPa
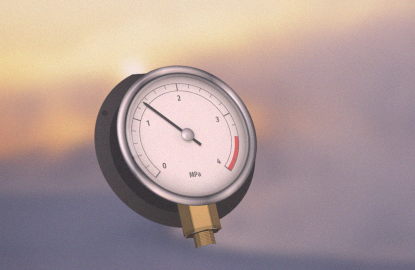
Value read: 1.3,MPa
